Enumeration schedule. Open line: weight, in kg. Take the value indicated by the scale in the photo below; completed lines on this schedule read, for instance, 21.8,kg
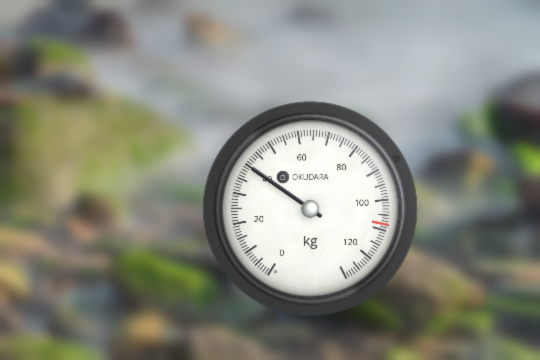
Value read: 40,kg
